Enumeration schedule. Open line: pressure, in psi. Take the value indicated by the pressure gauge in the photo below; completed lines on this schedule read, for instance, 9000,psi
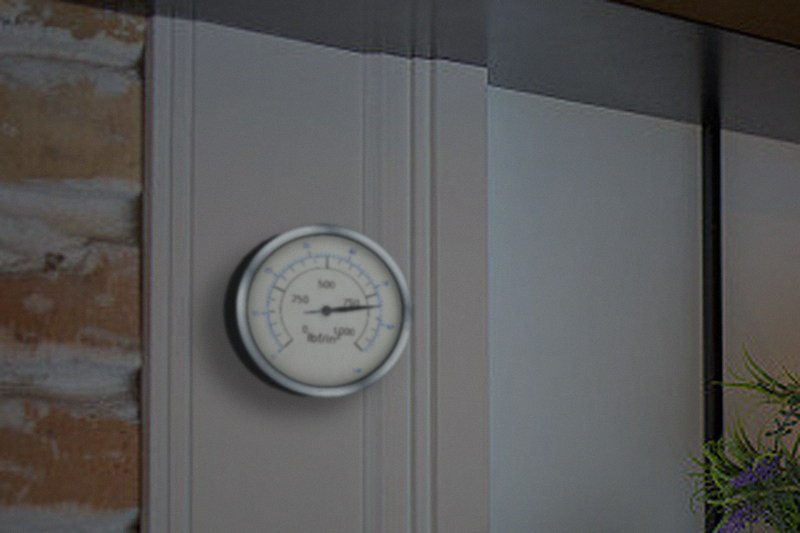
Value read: 800,psi
